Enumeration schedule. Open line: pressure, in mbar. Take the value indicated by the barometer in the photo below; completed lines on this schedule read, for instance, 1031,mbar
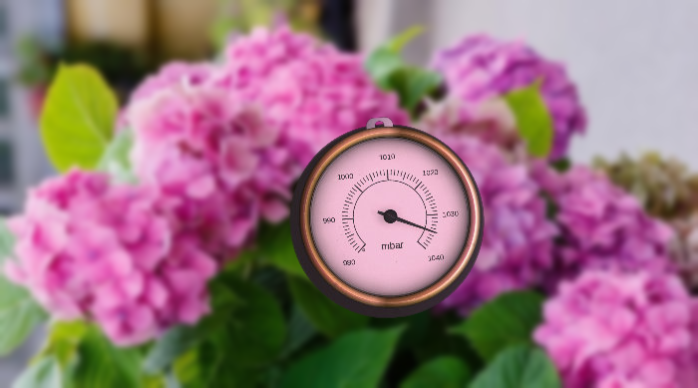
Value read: 1035,mbar
